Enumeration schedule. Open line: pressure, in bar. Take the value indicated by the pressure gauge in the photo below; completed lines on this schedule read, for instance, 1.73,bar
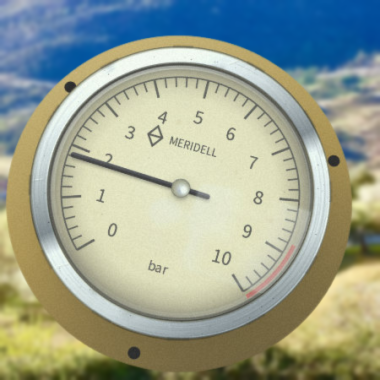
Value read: 1.8,bar
